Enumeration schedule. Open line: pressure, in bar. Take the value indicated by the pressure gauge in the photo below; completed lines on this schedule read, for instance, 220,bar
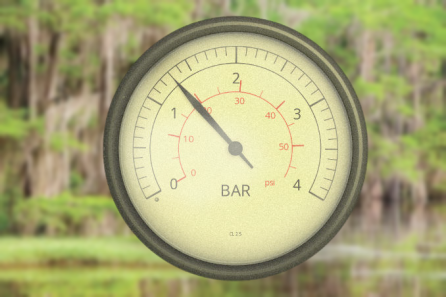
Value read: 1.3,bar
